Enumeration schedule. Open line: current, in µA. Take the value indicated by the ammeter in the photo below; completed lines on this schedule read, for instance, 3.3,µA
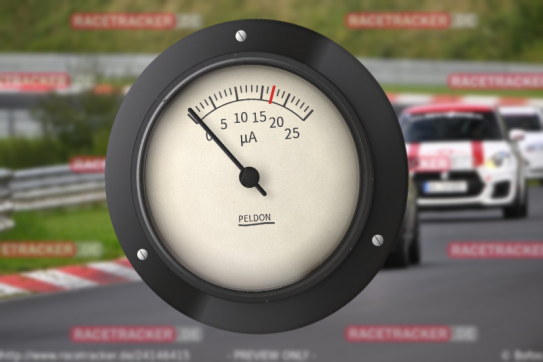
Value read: 1,µA
